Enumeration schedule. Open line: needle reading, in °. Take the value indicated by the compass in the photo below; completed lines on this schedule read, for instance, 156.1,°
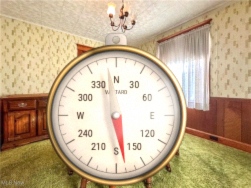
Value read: 170,°
